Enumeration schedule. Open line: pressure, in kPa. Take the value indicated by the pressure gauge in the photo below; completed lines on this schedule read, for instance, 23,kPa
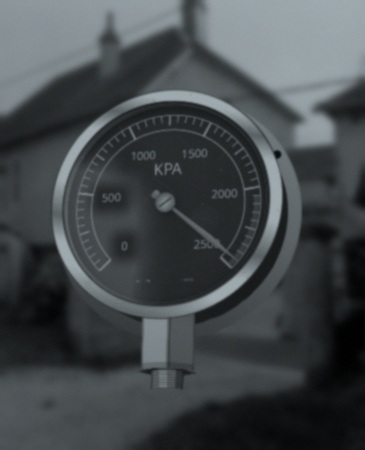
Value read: 2450,kPa
